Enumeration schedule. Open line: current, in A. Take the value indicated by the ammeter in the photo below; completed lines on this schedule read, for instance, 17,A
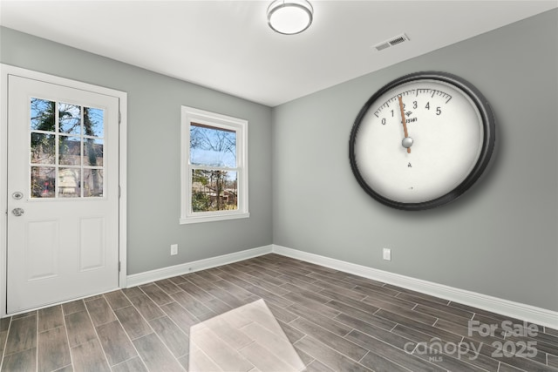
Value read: 2,A
